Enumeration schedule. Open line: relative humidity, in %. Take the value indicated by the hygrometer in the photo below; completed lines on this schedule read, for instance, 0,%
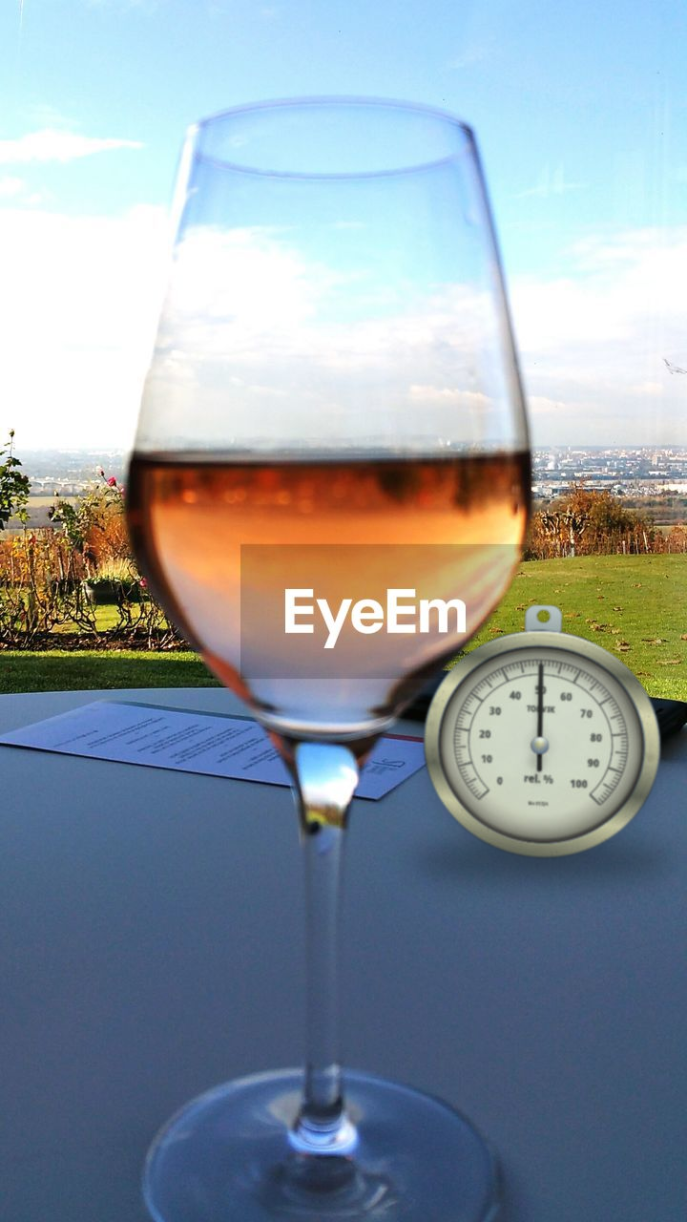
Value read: 50,%
